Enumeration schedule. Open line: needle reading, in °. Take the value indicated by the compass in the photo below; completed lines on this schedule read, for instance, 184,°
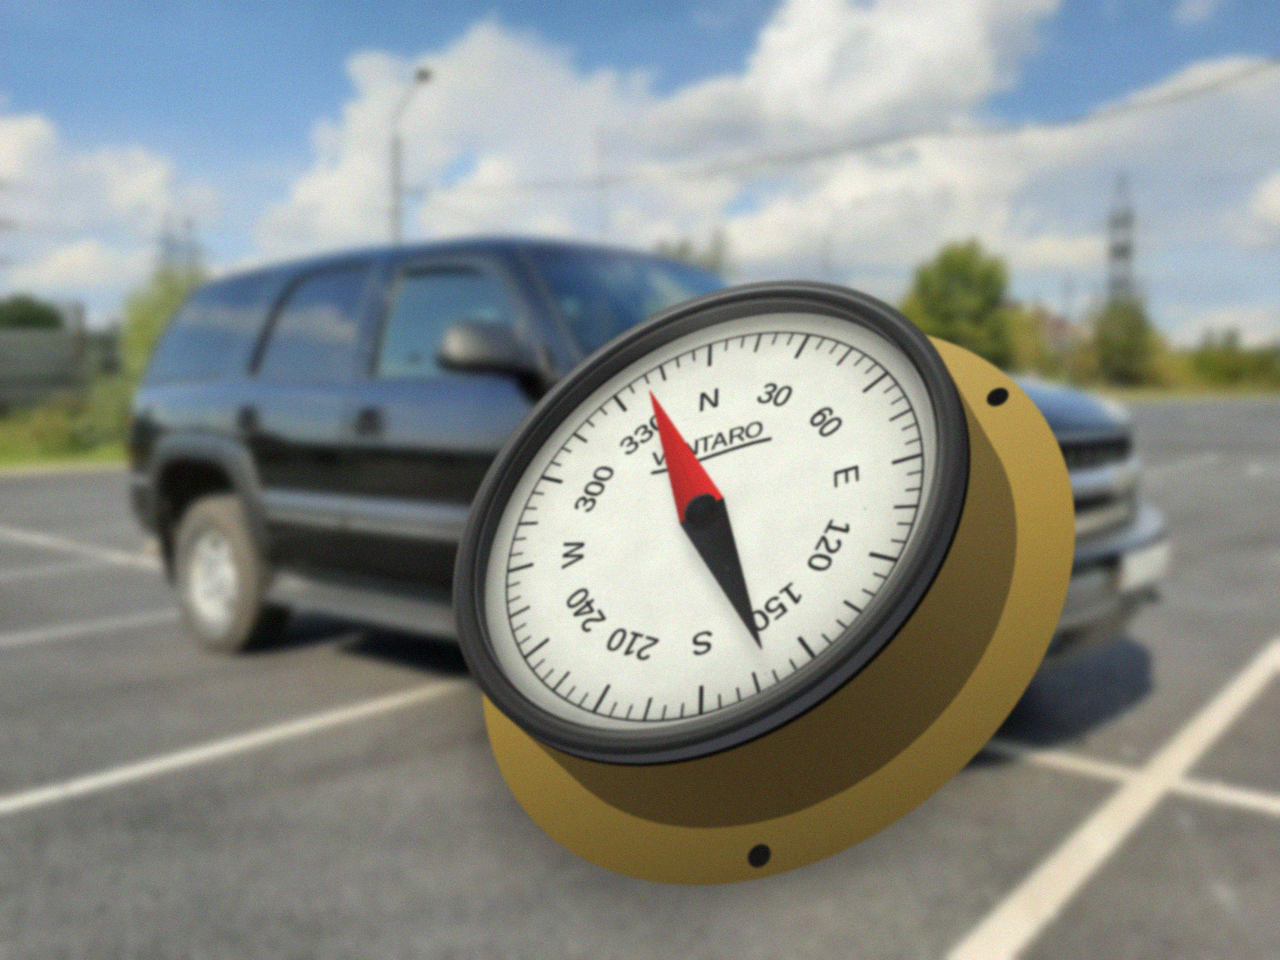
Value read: 340,°
